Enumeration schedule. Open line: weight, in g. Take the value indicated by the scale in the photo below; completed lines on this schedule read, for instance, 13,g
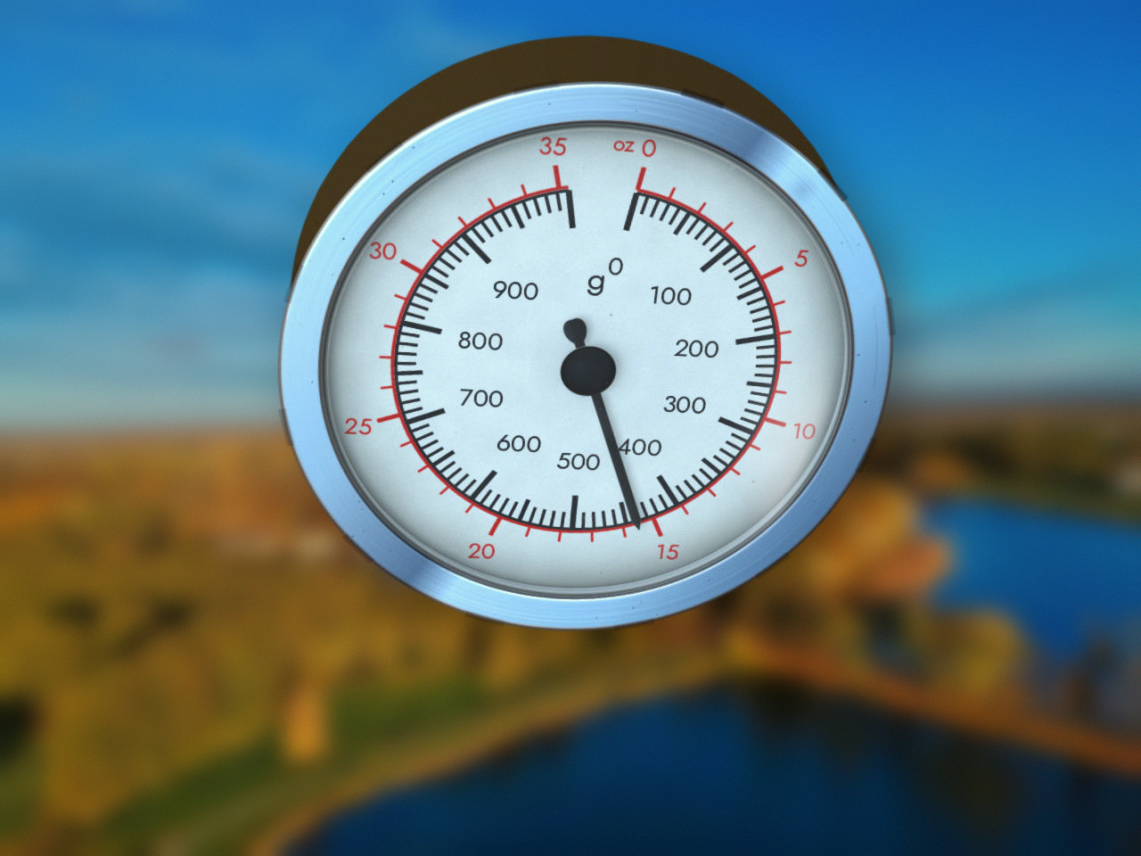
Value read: 440,g
